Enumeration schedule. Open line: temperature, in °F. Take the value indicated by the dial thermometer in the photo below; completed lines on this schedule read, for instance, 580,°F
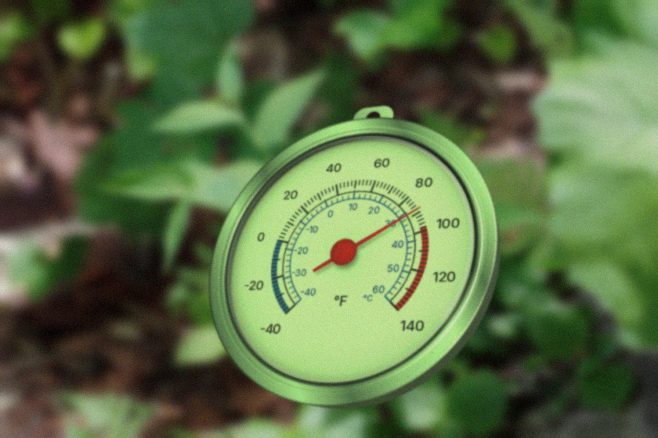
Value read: 90,°F
